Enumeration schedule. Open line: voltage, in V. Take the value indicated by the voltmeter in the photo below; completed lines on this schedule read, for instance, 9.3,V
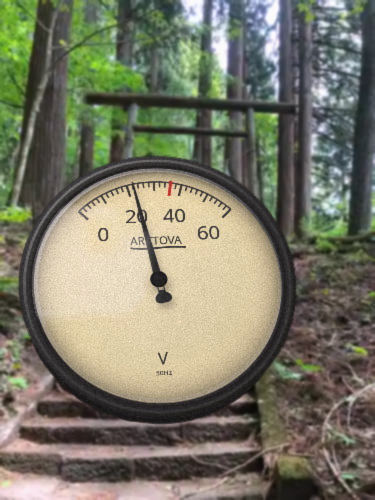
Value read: 22,V
